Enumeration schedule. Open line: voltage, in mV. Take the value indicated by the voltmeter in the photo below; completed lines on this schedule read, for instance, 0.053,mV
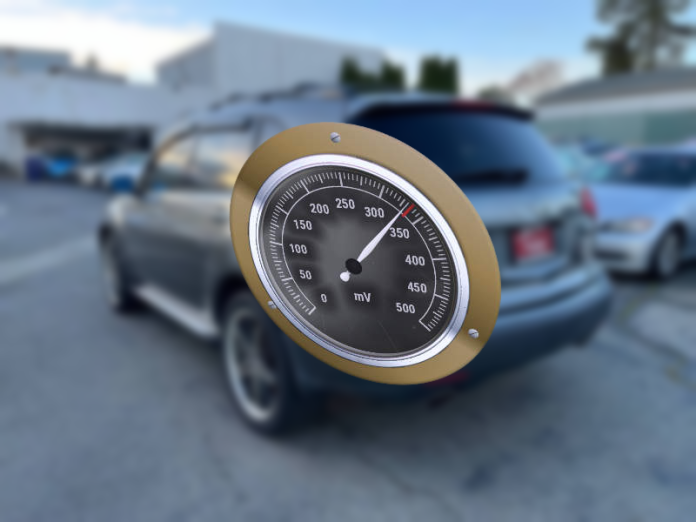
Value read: 330,mV
